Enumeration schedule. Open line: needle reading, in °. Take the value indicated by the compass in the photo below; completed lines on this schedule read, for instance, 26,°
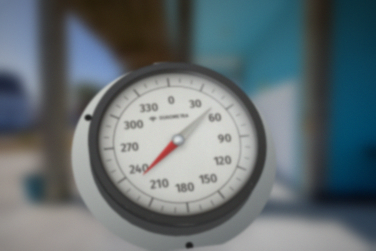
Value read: 230,°
